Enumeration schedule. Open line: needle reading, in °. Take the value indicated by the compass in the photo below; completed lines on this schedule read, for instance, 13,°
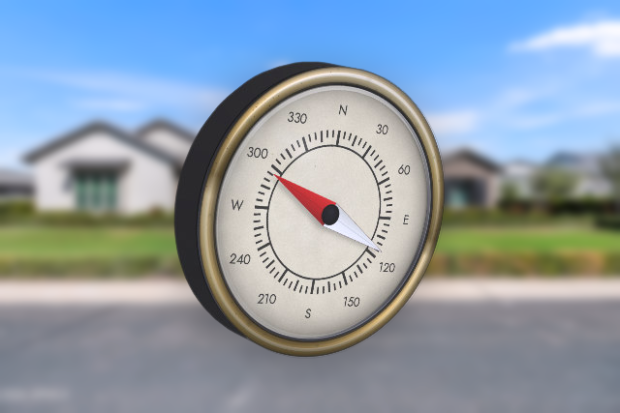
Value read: 295,°
